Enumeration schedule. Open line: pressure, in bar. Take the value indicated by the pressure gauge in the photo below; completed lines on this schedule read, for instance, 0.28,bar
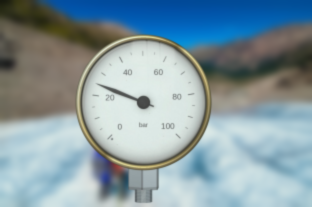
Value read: 25,bar
